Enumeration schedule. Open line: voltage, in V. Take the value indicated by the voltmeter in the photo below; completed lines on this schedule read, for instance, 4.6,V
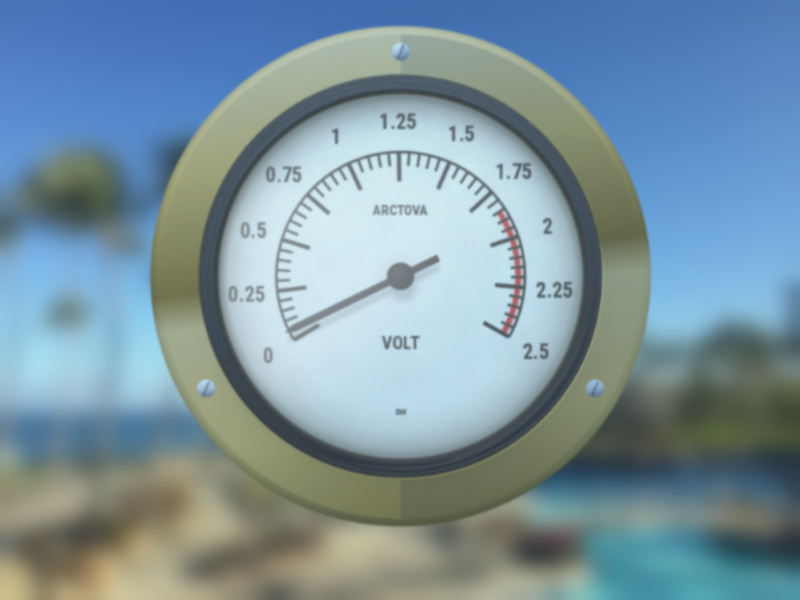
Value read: 0.05,V
